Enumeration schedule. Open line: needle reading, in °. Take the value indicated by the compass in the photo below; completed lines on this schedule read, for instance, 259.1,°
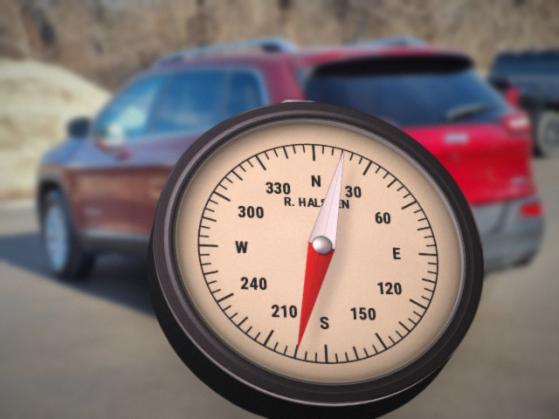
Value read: 195,°
